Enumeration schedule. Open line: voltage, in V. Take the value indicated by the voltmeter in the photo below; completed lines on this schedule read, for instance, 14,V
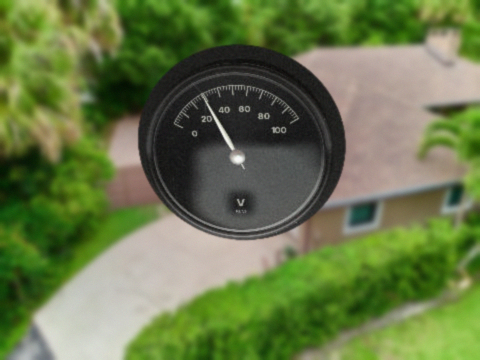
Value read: 30,V
